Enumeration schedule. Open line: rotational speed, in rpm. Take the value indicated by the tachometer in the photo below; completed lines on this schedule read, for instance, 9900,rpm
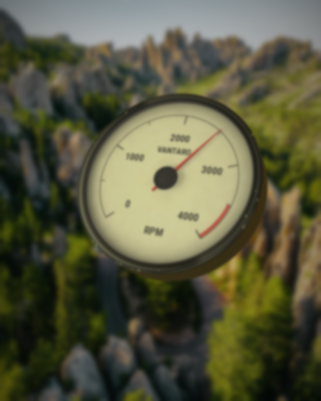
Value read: 2500,rpm
